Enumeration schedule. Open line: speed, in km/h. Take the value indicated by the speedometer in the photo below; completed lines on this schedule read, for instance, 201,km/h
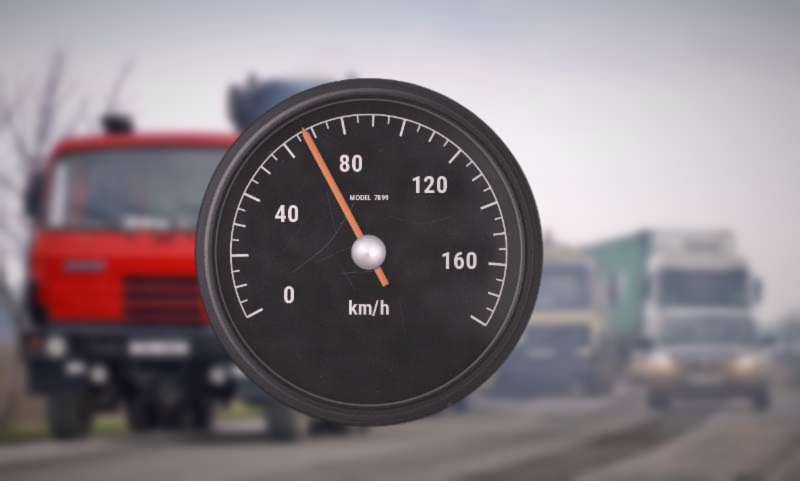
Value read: 67.5,km/h
